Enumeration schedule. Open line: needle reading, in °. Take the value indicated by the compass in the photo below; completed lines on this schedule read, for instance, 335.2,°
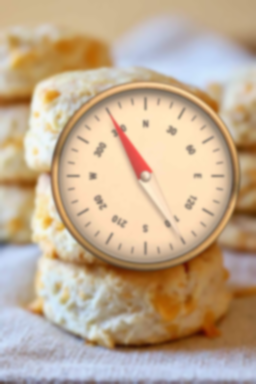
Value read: 330,°
